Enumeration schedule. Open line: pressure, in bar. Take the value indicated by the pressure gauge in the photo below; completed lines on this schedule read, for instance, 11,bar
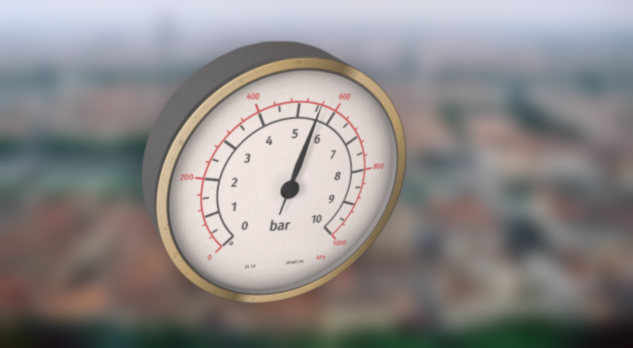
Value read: 5.5,bar
